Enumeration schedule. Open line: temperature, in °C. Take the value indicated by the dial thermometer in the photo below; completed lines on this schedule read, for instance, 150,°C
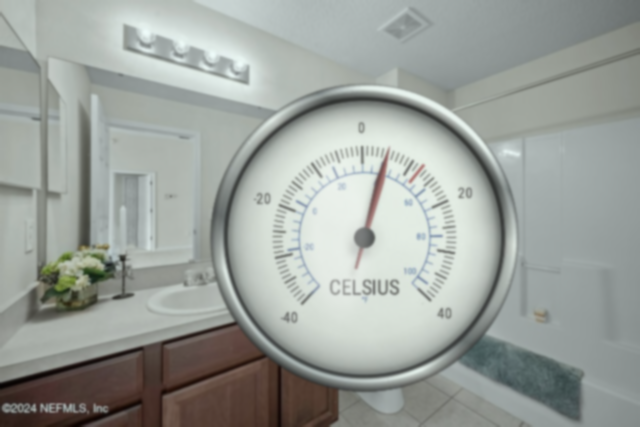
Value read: 5,°C
